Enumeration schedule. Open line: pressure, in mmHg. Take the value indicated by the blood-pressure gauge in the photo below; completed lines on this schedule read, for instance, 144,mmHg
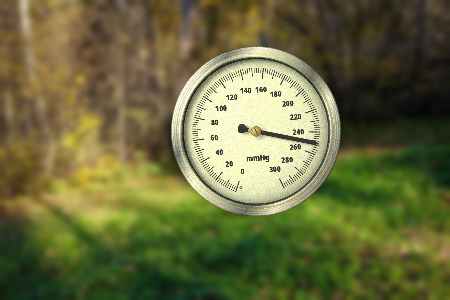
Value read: 250,mmHg
